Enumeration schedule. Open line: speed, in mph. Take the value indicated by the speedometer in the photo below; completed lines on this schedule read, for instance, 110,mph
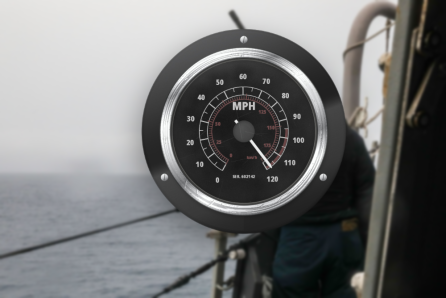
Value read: 117.5,mph
